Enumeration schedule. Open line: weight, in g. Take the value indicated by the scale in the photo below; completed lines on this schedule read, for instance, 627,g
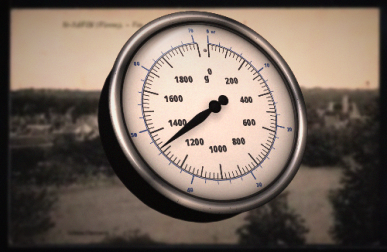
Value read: 1320,g
